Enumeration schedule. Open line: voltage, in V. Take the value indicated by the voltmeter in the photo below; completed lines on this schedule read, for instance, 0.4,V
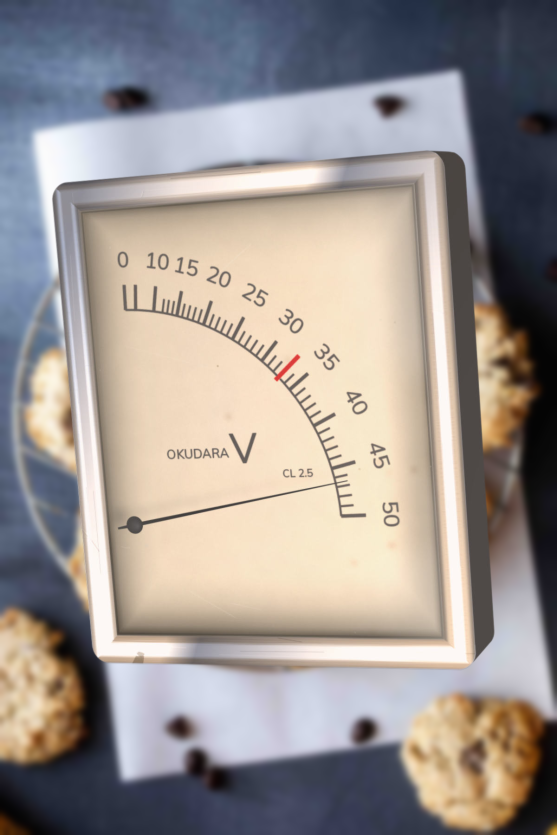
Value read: 46.5,V
